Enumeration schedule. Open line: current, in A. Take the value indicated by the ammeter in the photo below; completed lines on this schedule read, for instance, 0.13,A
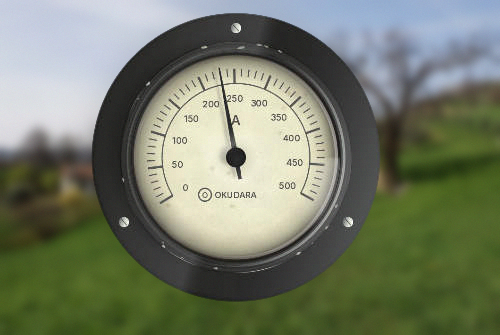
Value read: 230,A
